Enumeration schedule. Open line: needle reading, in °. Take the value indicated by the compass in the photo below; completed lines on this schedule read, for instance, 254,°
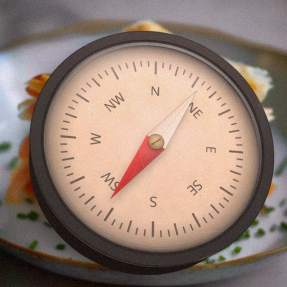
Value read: 215,°
